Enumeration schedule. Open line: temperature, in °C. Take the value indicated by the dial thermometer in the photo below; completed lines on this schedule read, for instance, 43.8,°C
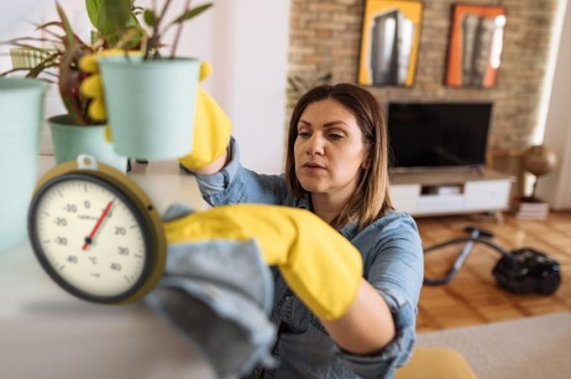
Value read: 10,°C
